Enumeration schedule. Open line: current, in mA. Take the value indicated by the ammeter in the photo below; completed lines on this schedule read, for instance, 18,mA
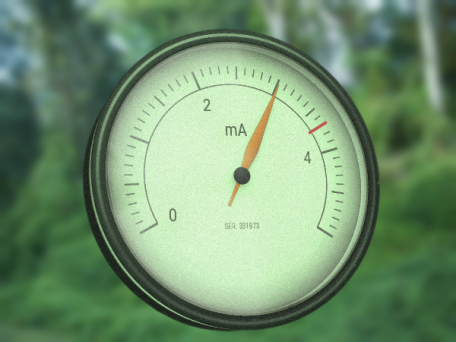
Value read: 3,mA
